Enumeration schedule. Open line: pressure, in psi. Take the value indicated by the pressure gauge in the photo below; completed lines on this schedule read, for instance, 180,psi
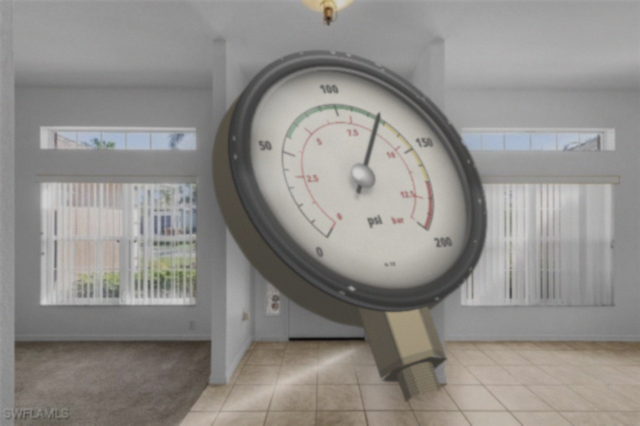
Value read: 125,psi
